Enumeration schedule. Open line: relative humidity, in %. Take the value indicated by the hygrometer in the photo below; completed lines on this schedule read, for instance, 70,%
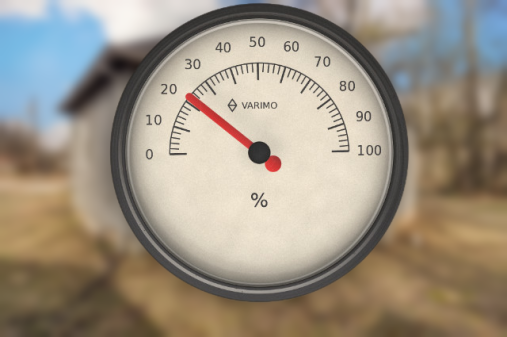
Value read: 22,%
